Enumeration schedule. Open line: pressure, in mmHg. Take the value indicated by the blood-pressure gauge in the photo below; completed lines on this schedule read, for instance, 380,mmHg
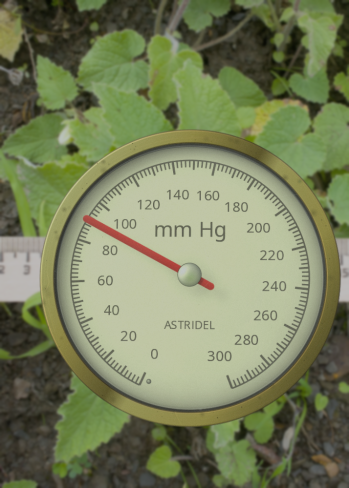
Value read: 90,mmHg
